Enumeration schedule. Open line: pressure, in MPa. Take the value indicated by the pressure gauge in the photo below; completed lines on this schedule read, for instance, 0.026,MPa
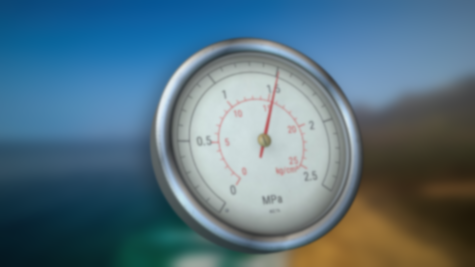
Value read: 1.5,MPa
